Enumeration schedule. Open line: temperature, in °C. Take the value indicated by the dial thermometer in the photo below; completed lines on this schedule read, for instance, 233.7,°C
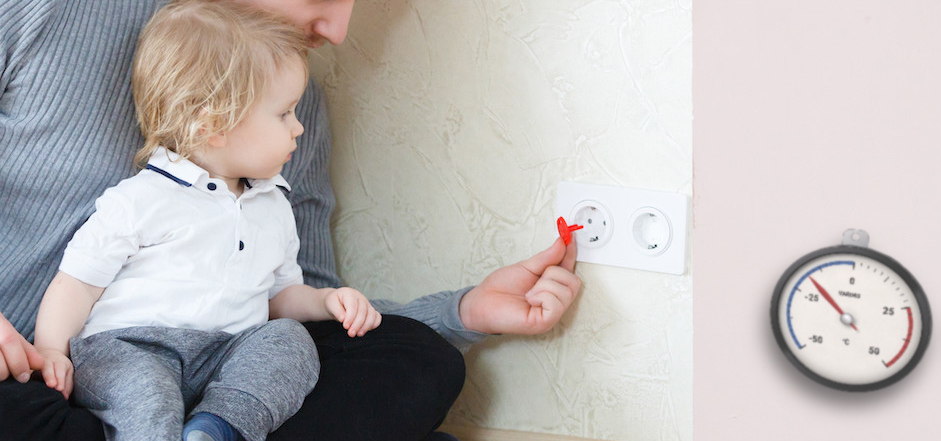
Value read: -17.5,°C
